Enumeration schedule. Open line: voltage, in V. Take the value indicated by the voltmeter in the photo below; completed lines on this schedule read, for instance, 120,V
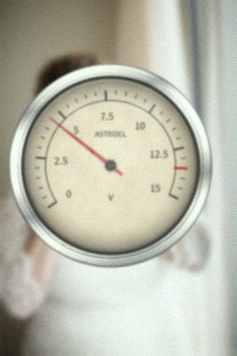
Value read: 4.5,V
